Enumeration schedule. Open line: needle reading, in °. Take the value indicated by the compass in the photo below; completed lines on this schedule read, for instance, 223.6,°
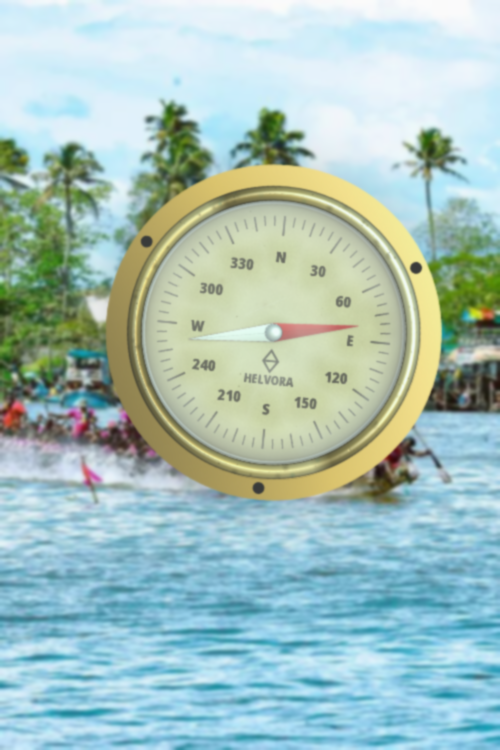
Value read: 80,°
